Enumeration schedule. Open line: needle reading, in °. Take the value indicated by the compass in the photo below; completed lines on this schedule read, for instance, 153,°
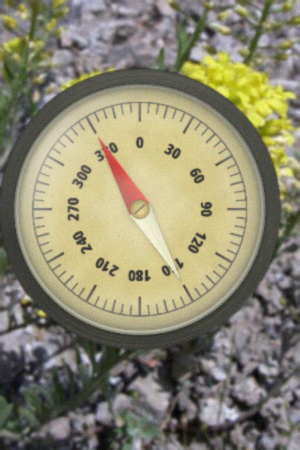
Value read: 330,°
